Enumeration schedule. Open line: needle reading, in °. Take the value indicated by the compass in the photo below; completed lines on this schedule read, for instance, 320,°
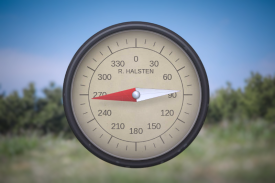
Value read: 265,°
